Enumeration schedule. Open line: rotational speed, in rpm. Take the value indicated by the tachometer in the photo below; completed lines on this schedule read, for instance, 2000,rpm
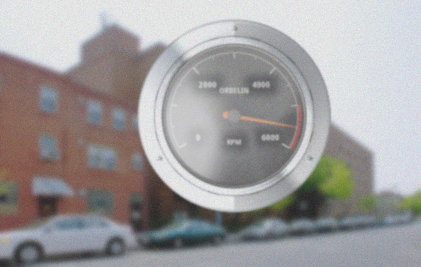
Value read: 5500,rpm
